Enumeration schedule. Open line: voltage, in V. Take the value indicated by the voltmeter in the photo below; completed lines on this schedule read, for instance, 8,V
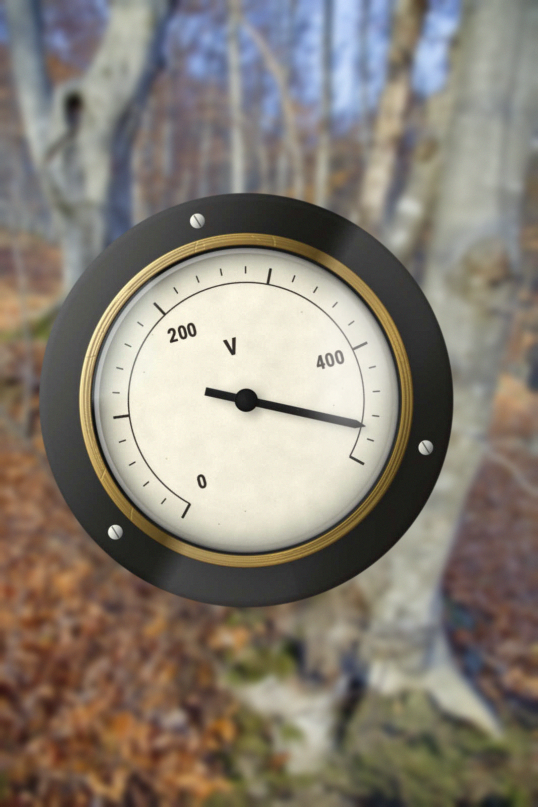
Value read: 470,V
